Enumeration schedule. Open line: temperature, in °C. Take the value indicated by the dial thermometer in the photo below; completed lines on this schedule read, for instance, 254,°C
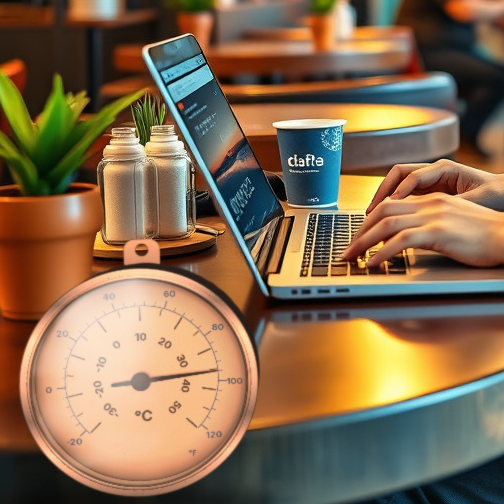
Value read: 35,°C
